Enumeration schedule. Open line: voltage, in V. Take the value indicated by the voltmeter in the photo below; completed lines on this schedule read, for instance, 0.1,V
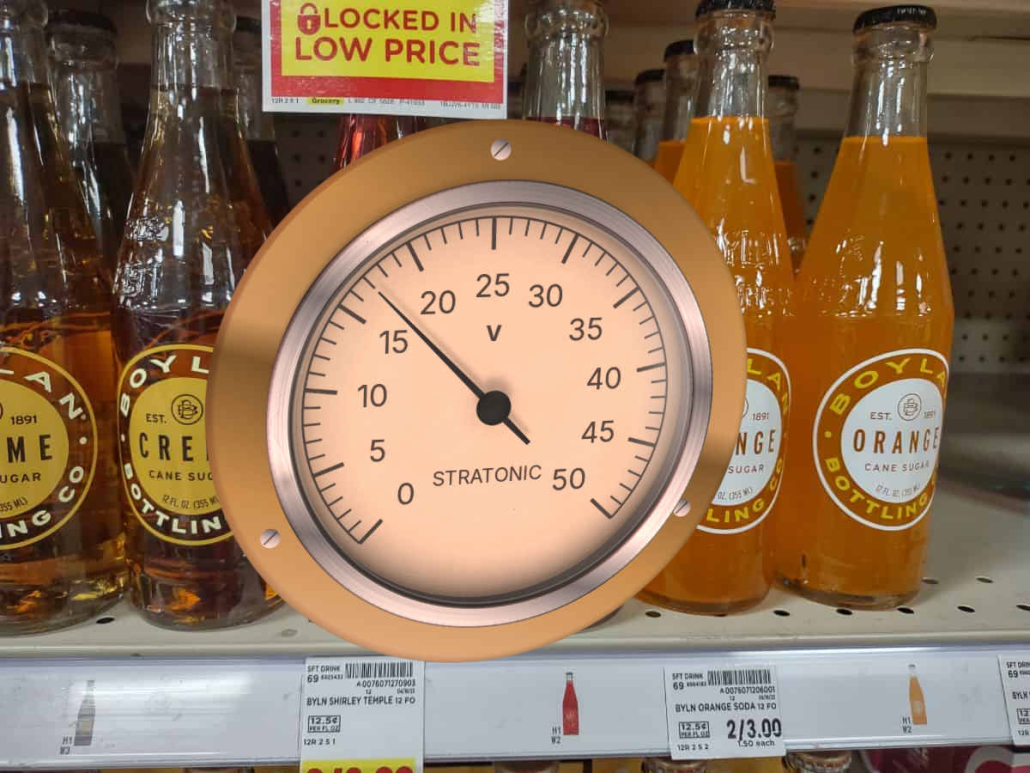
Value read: 17,V
